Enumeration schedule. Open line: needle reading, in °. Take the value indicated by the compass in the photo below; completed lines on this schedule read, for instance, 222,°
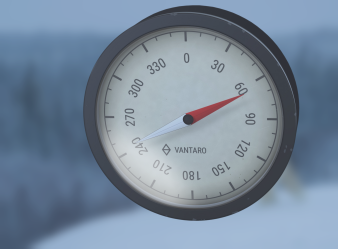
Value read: 65,°
